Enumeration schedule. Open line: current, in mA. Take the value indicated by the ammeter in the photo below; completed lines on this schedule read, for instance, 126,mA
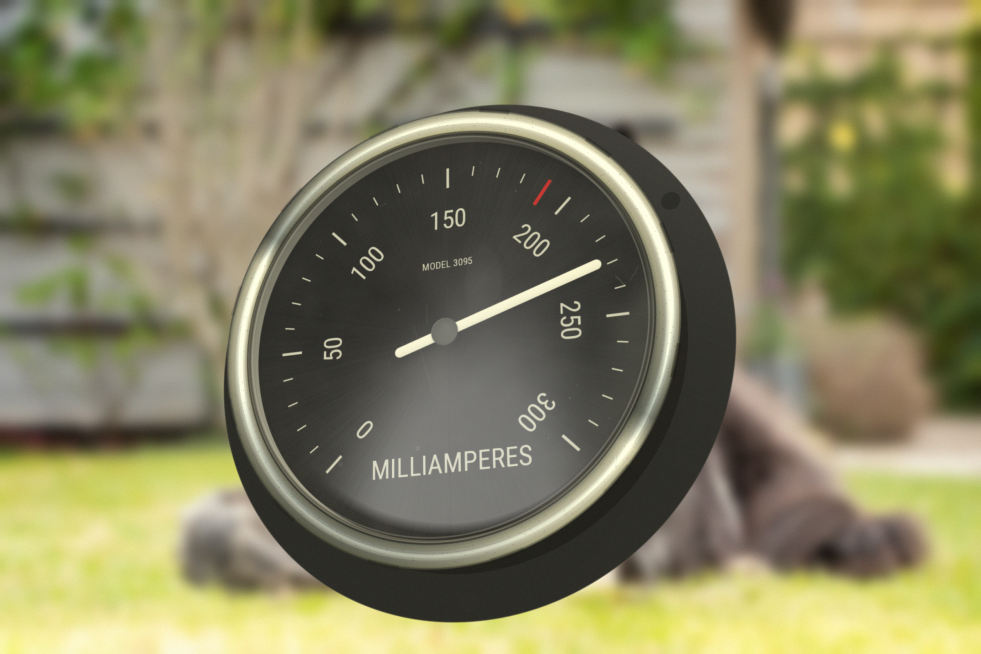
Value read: 230,mA
